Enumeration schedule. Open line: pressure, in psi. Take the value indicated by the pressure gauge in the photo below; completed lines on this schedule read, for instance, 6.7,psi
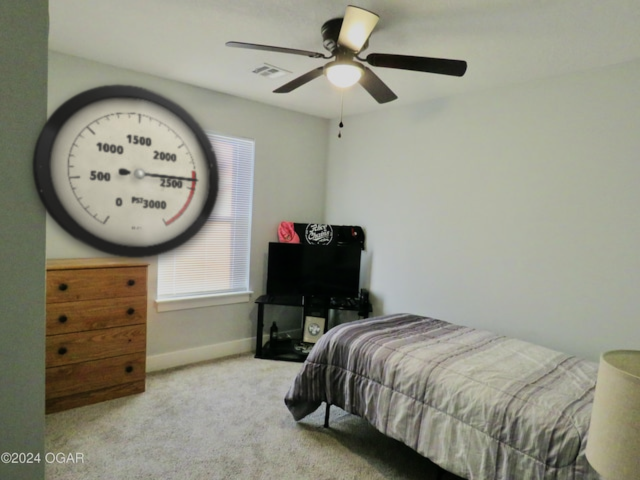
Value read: 2400,psi
